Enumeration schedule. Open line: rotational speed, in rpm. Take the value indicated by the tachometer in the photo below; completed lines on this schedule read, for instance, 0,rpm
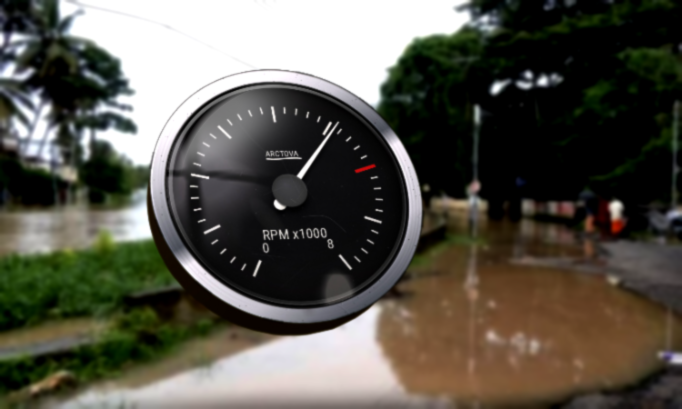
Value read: 5100,rpm
